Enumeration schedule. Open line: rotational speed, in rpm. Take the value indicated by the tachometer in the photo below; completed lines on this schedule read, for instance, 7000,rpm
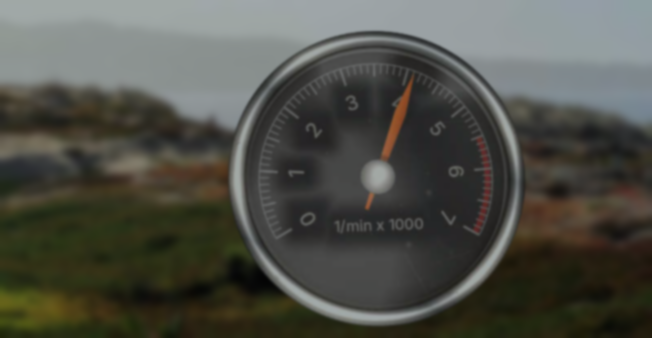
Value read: 4100,rpm
